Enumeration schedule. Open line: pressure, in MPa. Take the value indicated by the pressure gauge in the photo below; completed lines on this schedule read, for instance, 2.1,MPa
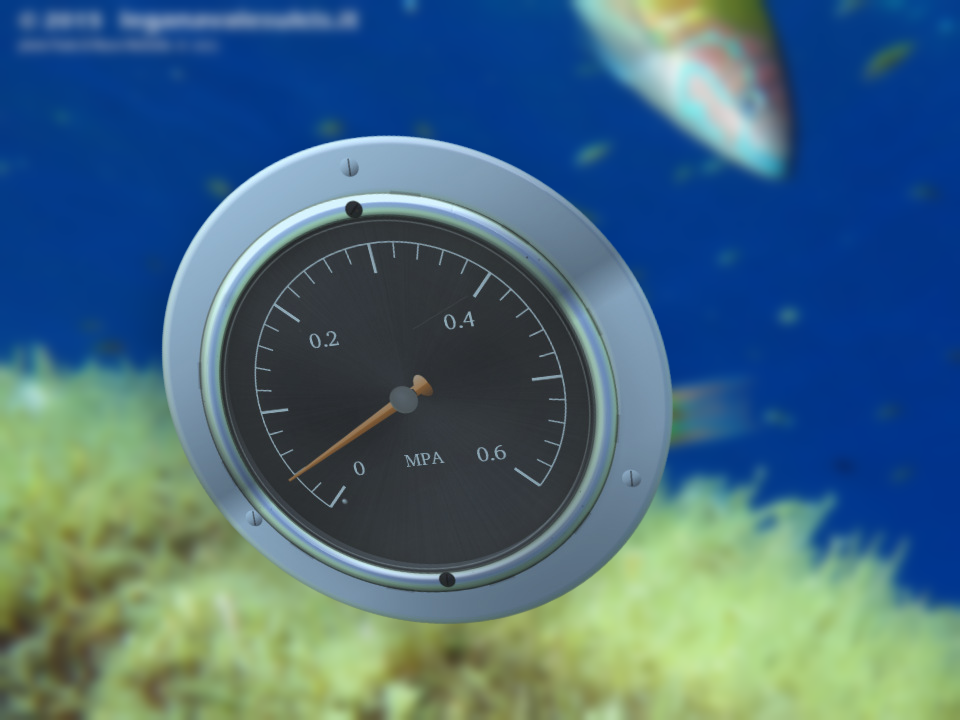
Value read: 0.04,MPa
